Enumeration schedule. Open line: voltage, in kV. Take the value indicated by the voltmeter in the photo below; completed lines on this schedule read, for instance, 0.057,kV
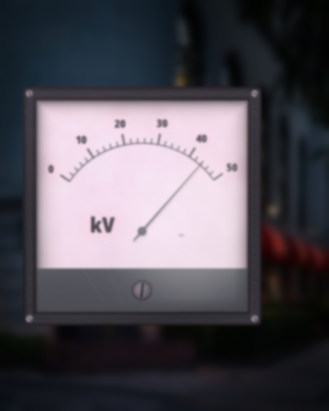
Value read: 44,kV
